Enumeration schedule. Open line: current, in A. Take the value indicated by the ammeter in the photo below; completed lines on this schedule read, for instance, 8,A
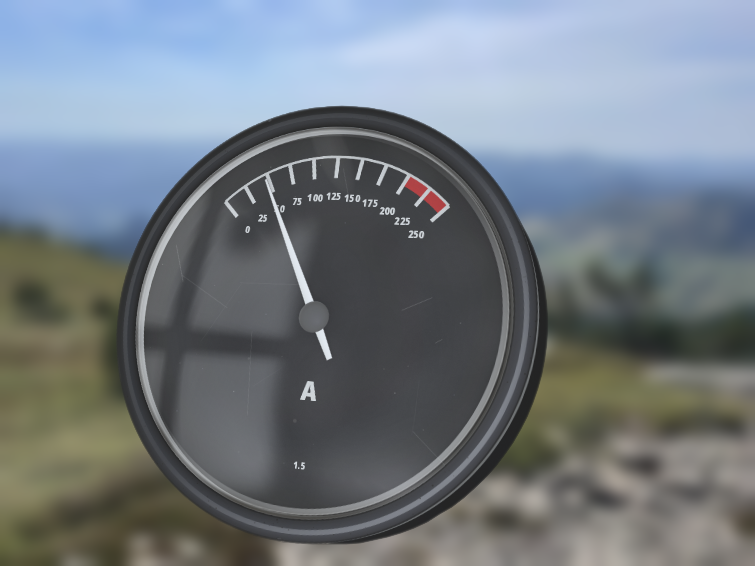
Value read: 50,A
